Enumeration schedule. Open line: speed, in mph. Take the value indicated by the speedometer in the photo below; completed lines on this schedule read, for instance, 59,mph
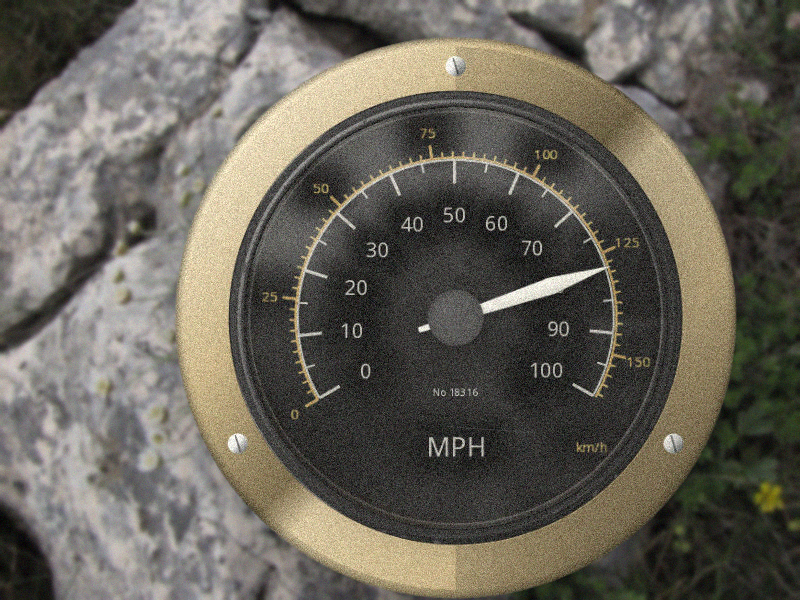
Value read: 80,mph
